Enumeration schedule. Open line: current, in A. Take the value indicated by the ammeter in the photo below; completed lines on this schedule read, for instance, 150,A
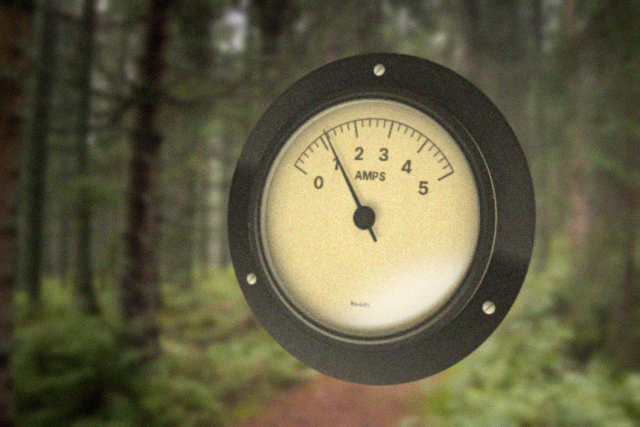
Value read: 1.2,A
